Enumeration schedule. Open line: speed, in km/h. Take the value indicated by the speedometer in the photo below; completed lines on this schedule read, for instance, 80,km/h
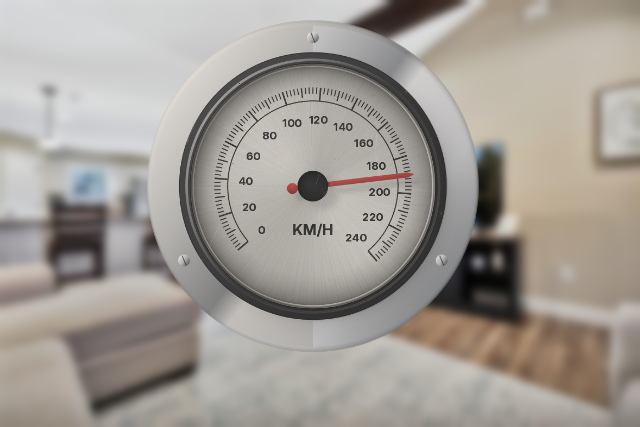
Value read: 190,km/h
